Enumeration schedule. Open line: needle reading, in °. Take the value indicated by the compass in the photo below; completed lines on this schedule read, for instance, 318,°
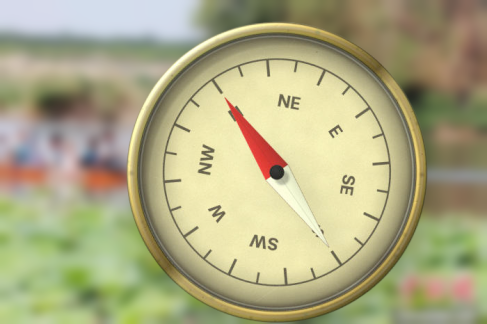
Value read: 0,°
